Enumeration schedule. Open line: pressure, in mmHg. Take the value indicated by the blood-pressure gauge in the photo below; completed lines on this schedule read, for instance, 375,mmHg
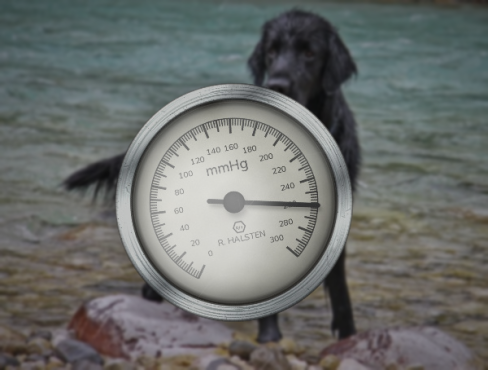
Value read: 260,mmHg
